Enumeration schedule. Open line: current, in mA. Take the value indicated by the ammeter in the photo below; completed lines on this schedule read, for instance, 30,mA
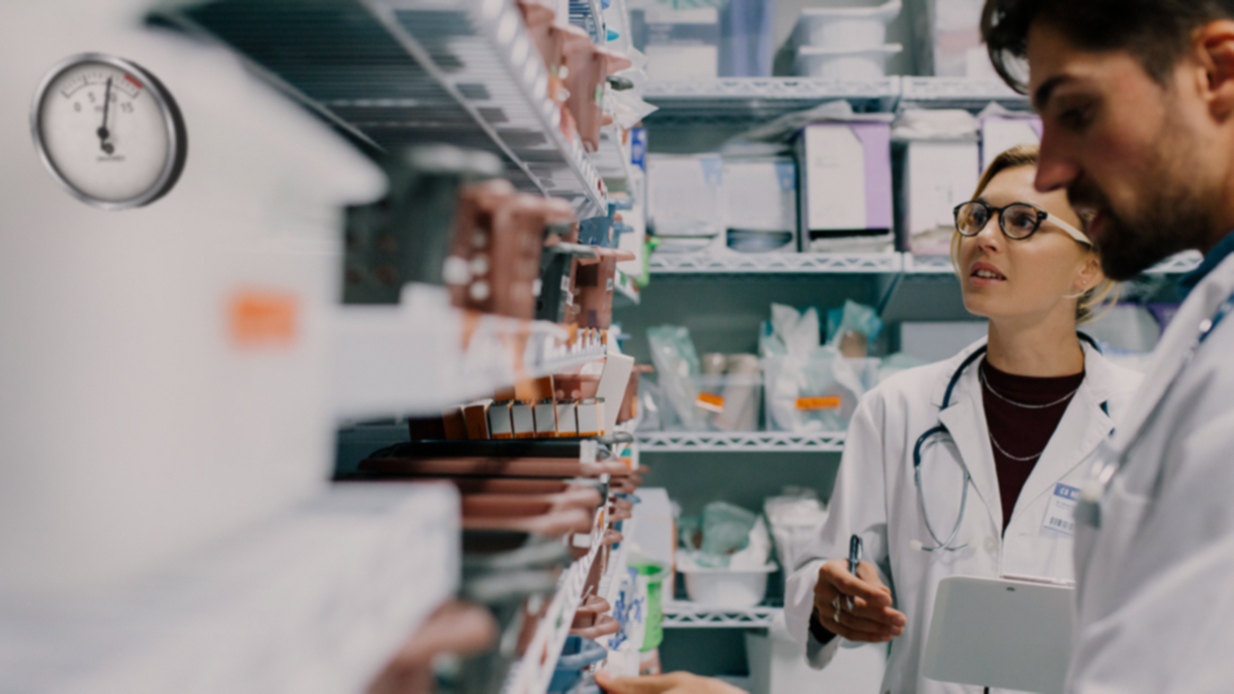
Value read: 10,mA
